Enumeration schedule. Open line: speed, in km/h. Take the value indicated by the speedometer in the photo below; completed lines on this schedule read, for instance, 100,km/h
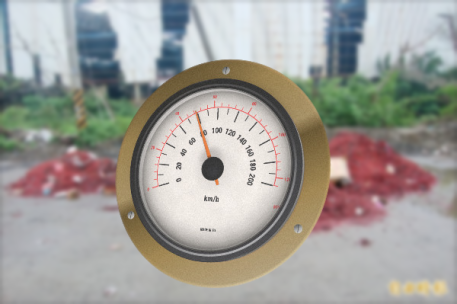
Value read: 80,km/h
